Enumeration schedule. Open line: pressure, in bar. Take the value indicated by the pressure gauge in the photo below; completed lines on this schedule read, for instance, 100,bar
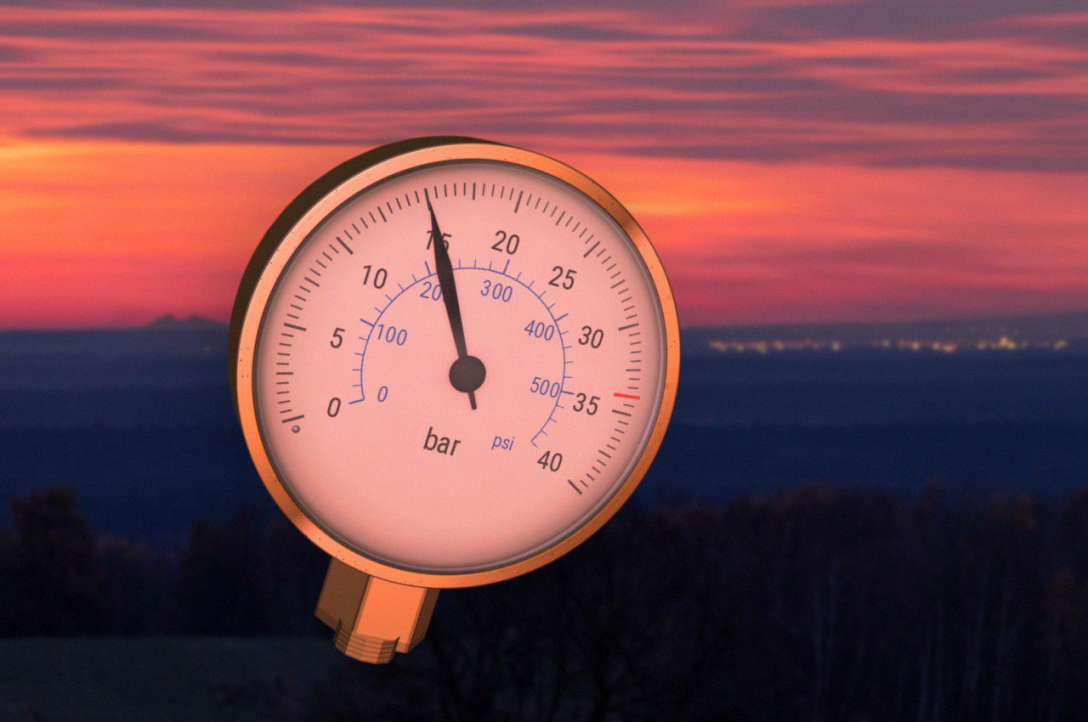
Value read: 15,bar
